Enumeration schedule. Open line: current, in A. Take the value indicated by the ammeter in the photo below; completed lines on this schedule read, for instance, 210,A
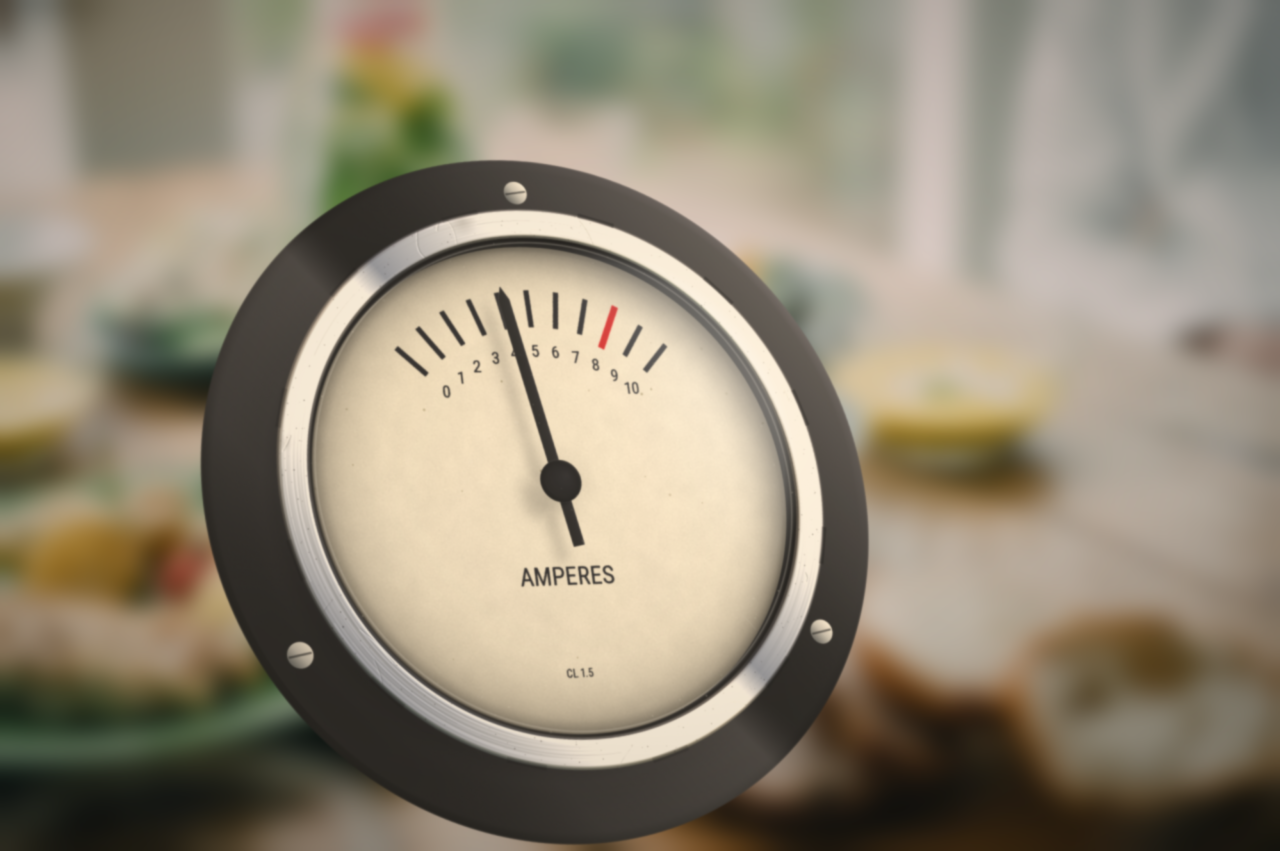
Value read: 4,A
